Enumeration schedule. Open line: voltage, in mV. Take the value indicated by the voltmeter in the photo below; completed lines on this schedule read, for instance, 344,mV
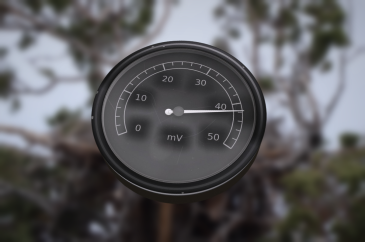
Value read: 42,mV
